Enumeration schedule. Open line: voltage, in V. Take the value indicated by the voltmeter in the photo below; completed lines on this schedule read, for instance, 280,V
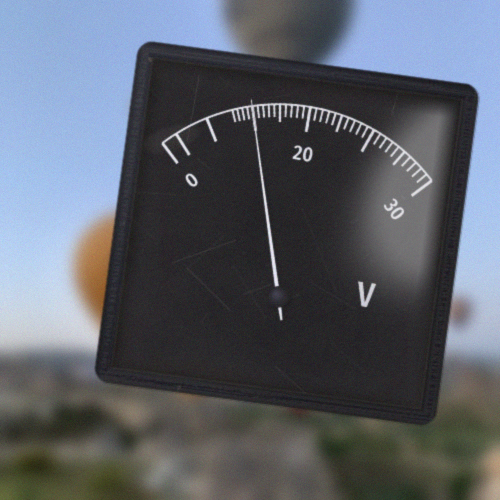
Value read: 15,V
